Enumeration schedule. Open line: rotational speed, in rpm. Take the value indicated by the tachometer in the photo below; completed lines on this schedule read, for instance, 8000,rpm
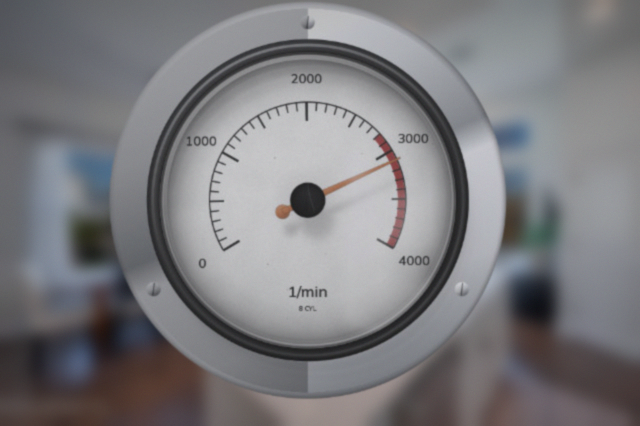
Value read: 3100,rpm
